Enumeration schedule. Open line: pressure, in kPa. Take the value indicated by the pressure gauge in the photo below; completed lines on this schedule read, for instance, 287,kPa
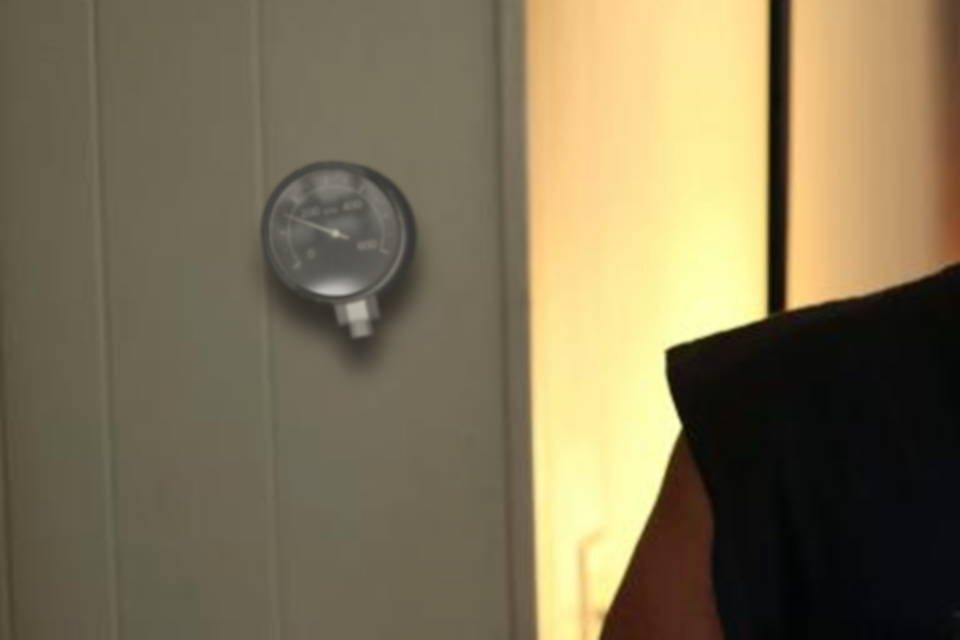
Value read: 150,kPa
